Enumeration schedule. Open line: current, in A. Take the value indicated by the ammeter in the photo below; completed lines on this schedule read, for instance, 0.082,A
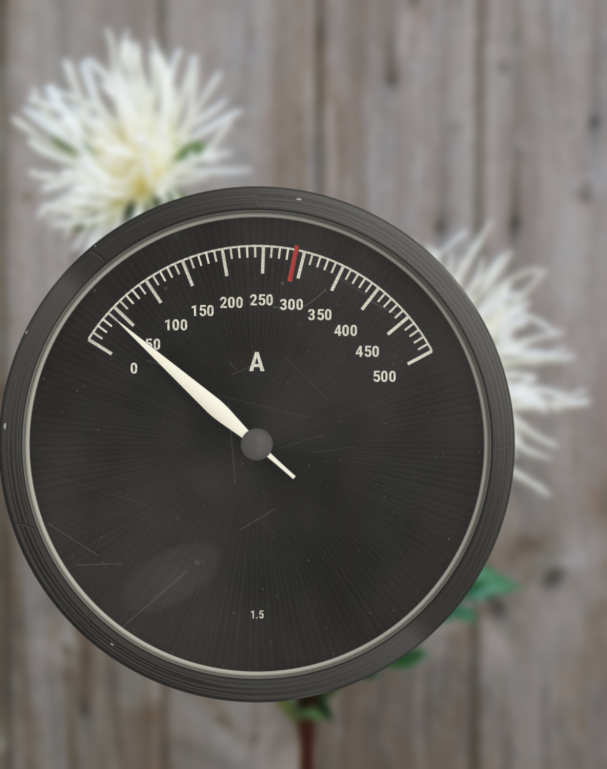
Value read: 40,A
